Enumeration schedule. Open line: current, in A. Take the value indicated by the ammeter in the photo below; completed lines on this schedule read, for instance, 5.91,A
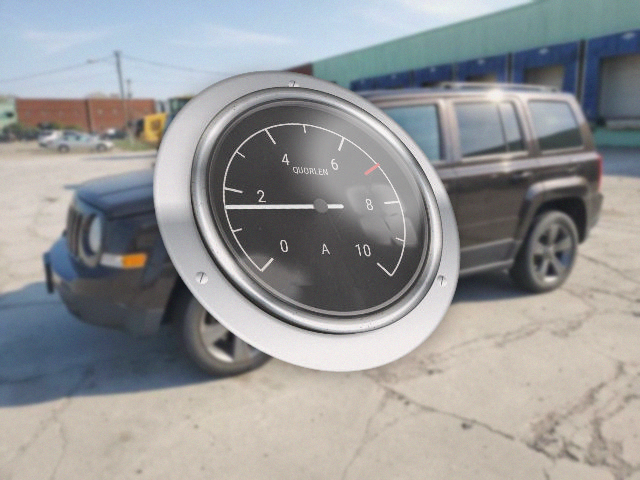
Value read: 1.5,A
